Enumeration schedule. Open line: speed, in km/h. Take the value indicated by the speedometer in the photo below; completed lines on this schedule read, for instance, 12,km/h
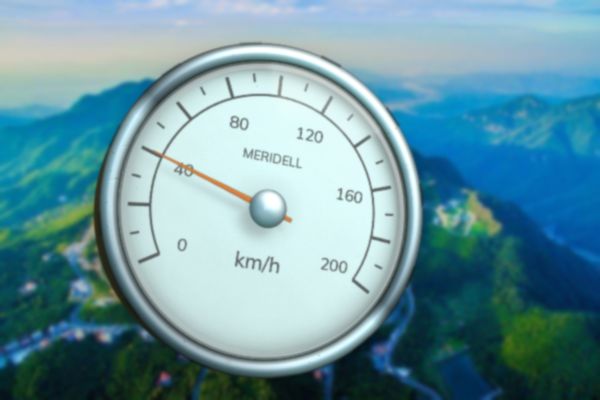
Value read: 40,km/h
